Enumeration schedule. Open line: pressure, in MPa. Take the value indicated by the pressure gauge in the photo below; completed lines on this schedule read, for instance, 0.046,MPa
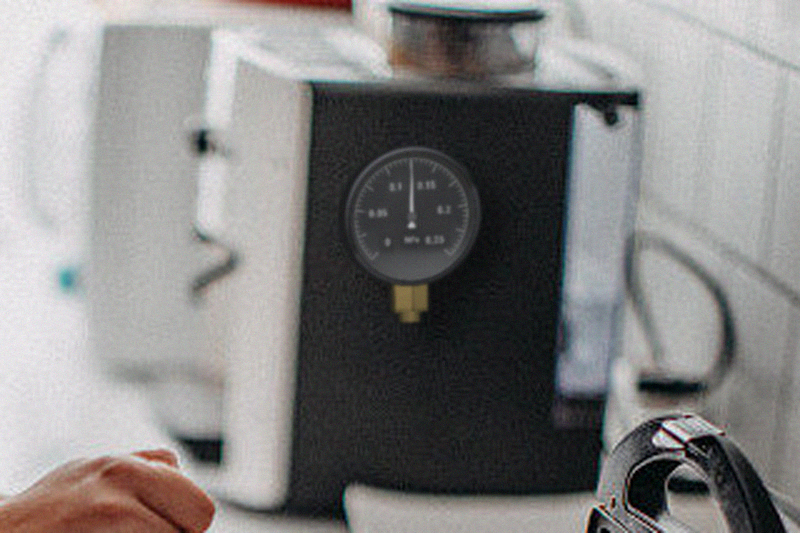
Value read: 0.125,MPa
